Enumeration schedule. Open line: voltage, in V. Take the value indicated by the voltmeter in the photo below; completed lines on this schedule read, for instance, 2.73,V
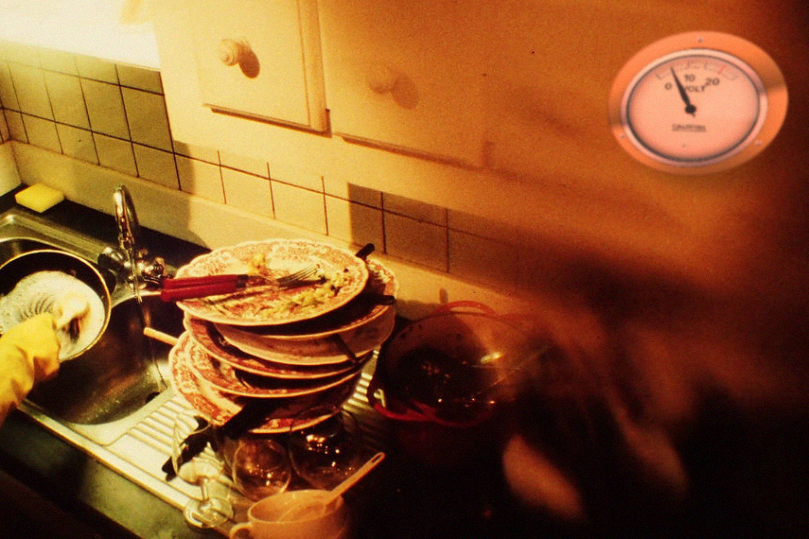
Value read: 5,V
